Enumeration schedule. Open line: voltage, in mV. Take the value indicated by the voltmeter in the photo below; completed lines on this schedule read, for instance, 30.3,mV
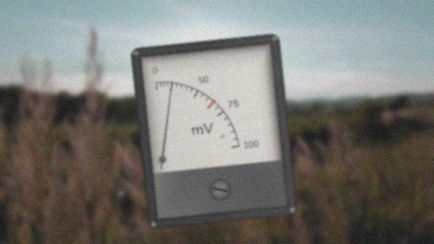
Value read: 25,mV
